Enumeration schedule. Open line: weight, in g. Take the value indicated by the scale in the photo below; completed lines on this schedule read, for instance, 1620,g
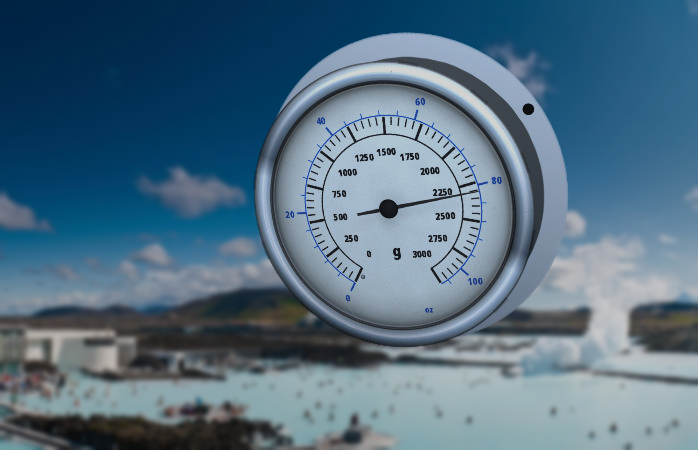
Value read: 2300,g
